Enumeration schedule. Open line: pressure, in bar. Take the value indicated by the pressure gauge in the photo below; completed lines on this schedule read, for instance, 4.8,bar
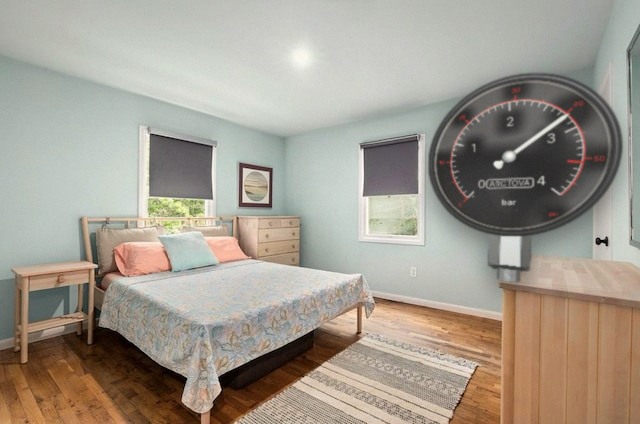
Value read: 2.8,bar
